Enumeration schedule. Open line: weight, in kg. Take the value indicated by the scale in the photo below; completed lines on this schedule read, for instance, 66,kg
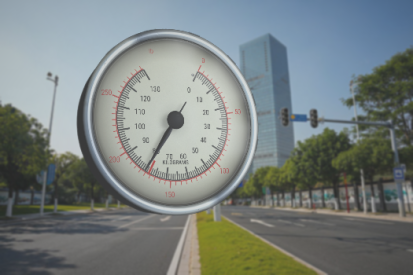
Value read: 80,kg
